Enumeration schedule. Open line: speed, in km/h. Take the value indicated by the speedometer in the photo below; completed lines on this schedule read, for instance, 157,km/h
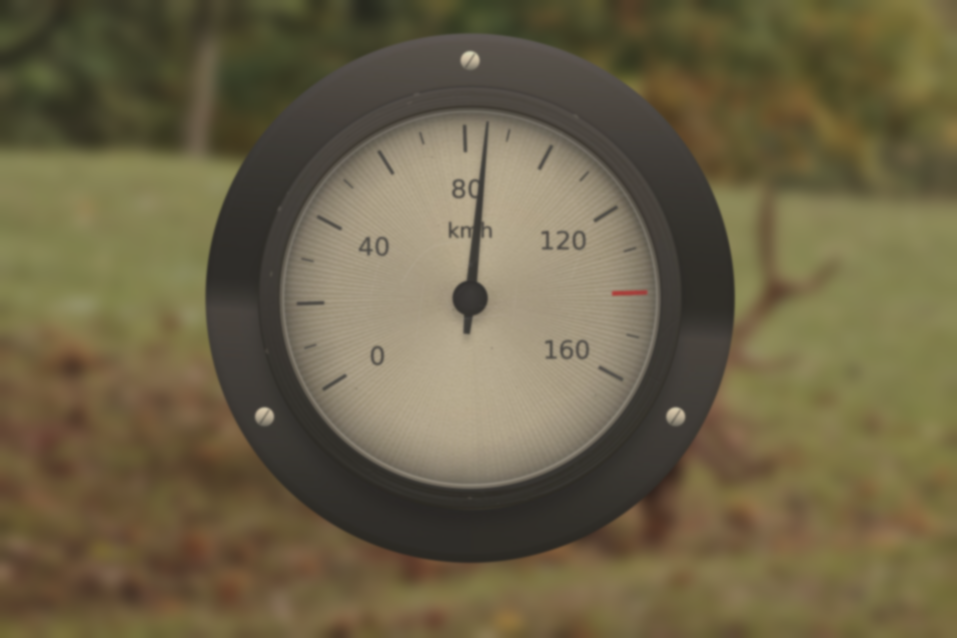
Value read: 85,km/h
